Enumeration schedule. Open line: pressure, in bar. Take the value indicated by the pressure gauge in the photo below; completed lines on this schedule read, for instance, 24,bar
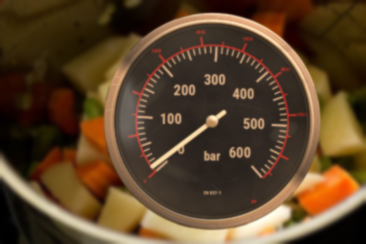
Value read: 10,bar
